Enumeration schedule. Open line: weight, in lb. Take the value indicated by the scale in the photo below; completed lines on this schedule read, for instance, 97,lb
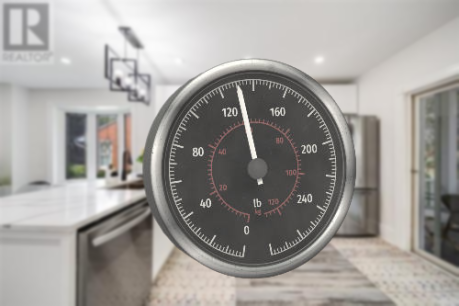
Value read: 130,lb
